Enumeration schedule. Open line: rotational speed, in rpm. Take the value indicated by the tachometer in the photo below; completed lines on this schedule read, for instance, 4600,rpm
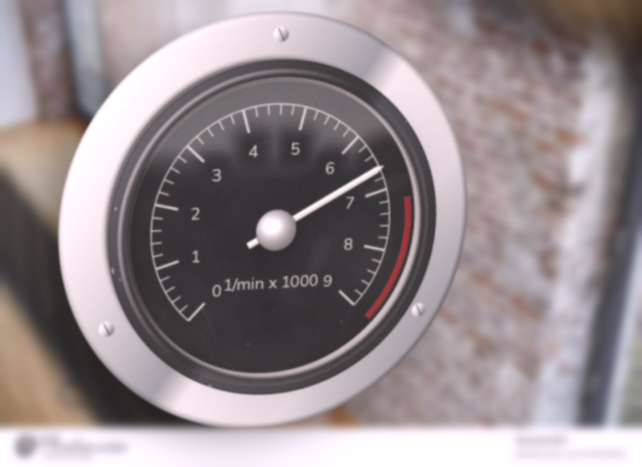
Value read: 6600,rpm
